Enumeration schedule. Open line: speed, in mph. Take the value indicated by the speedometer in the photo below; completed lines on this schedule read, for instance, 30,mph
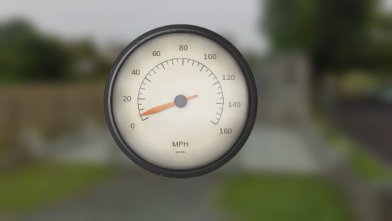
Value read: 5,mph
